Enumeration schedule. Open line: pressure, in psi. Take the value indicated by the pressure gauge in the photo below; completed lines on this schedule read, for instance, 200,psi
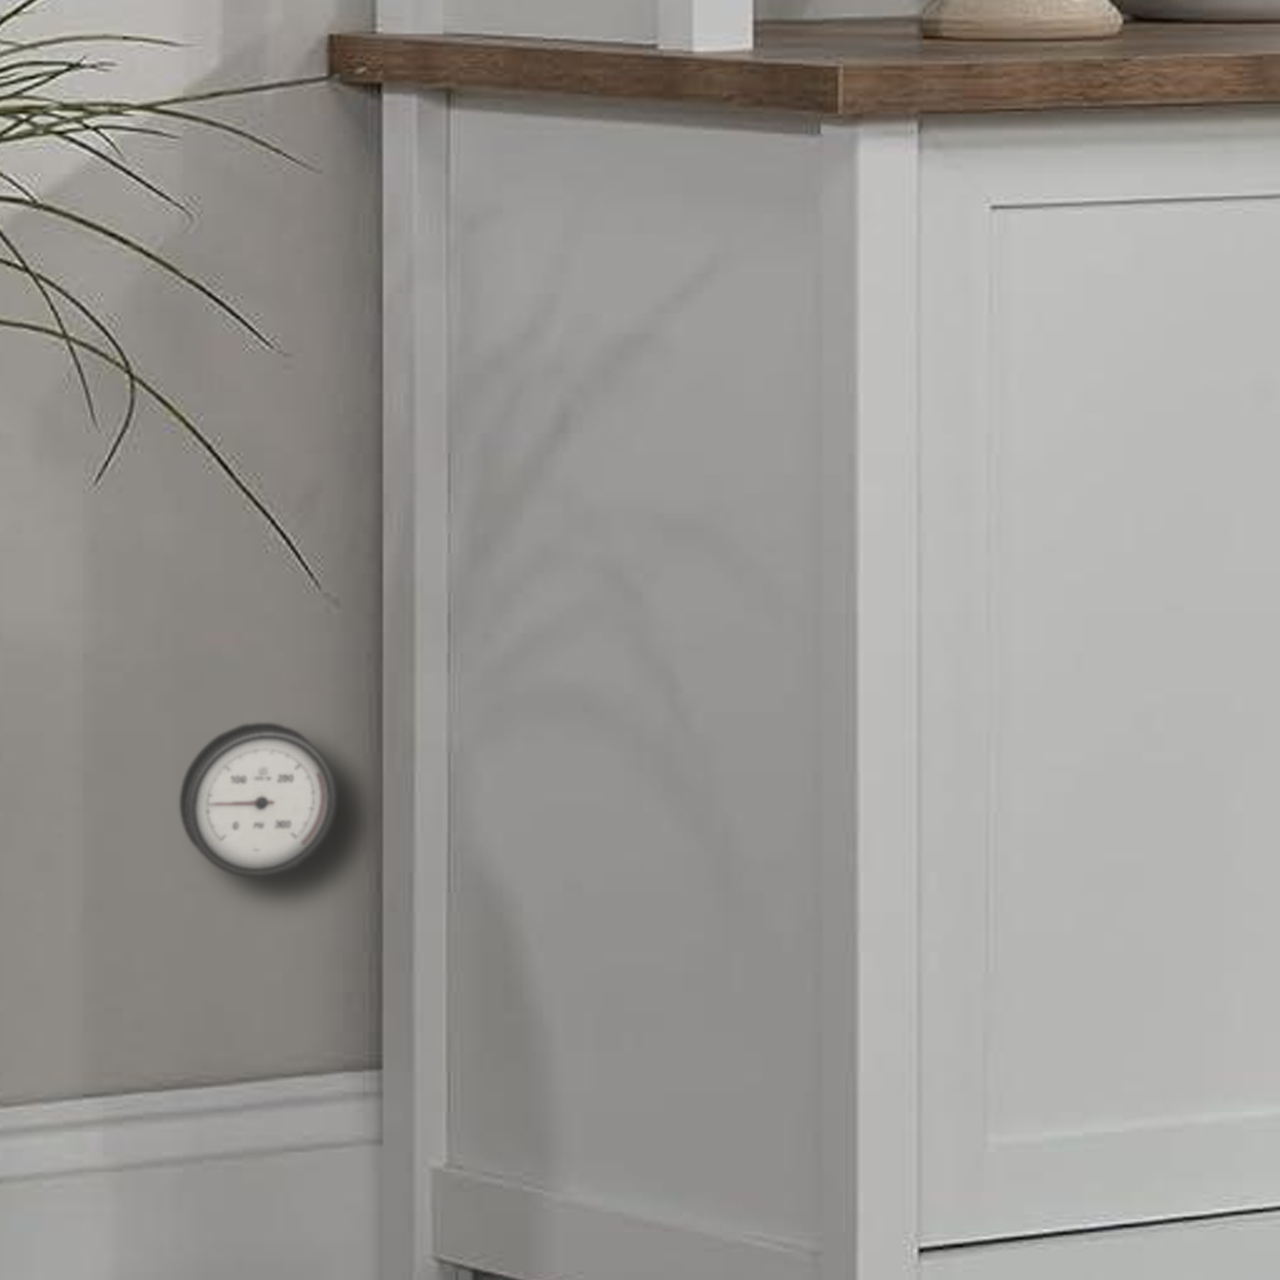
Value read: 50,psi
